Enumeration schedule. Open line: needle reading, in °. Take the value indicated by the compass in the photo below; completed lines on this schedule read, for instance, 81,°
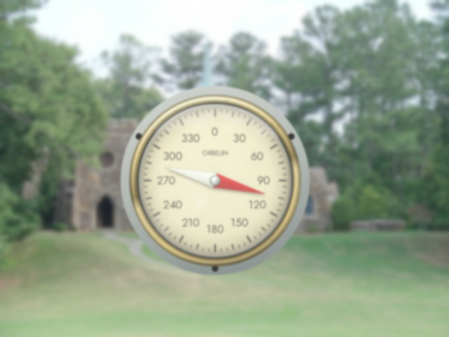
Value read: 105,°
